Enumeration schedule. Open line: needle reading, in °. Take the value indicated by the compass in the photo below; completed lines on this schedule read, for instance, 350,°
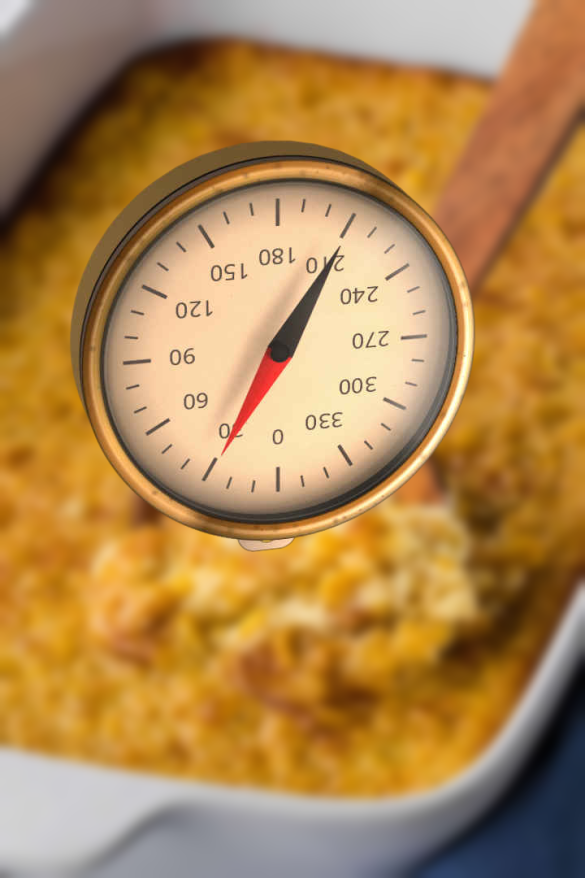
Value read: 30,°
